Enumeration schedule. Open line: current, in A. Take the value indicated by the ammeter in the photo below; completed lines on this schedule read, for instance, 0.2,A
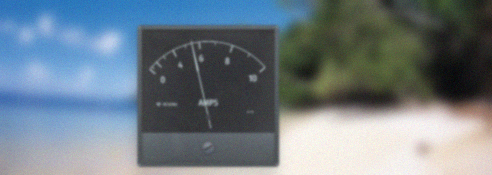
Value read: 5.5,A
